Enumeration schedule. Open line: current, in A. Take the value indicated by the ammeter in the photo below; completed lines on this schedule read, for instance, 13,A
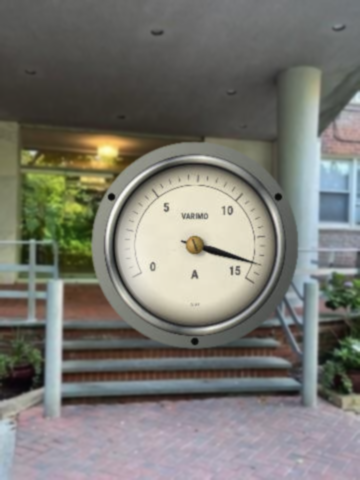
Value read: 14,A
